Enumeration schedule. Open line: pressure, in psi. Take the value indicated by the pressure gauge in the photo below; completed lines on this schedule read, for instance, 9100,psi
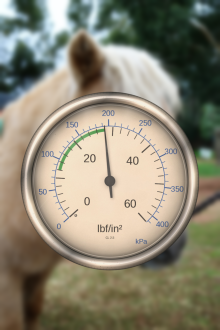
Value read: 28,psi
